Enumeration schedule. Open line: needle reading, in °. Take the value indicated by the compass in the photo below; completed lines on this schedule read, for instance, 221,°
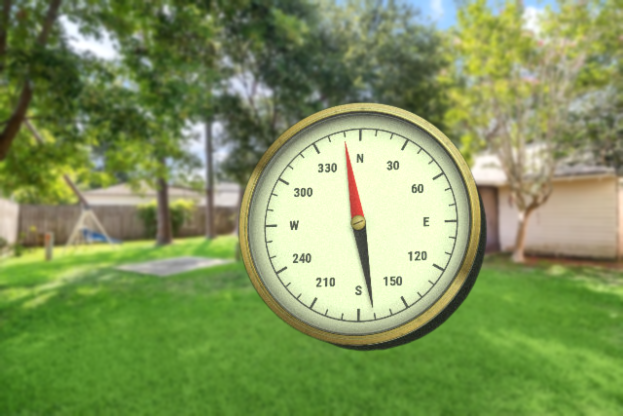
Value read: 350,°
